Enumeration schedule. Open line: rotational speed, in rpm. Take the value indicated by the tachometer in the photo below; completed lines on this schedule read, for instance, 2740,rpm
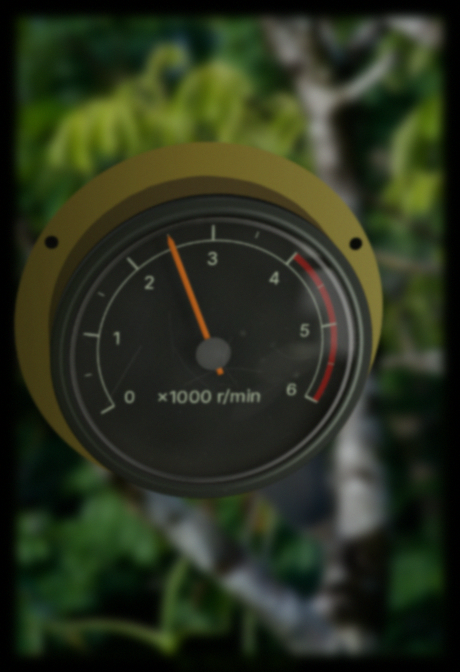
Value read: 2500,rpm
